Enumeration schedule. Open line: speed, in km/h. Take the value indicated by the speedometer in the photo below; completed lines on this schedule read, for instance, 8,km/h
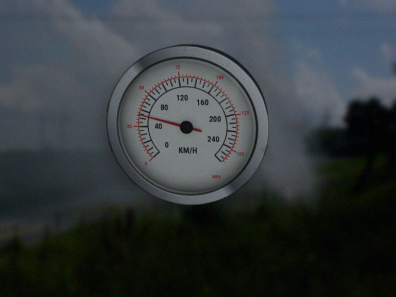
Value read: 55,km/h
